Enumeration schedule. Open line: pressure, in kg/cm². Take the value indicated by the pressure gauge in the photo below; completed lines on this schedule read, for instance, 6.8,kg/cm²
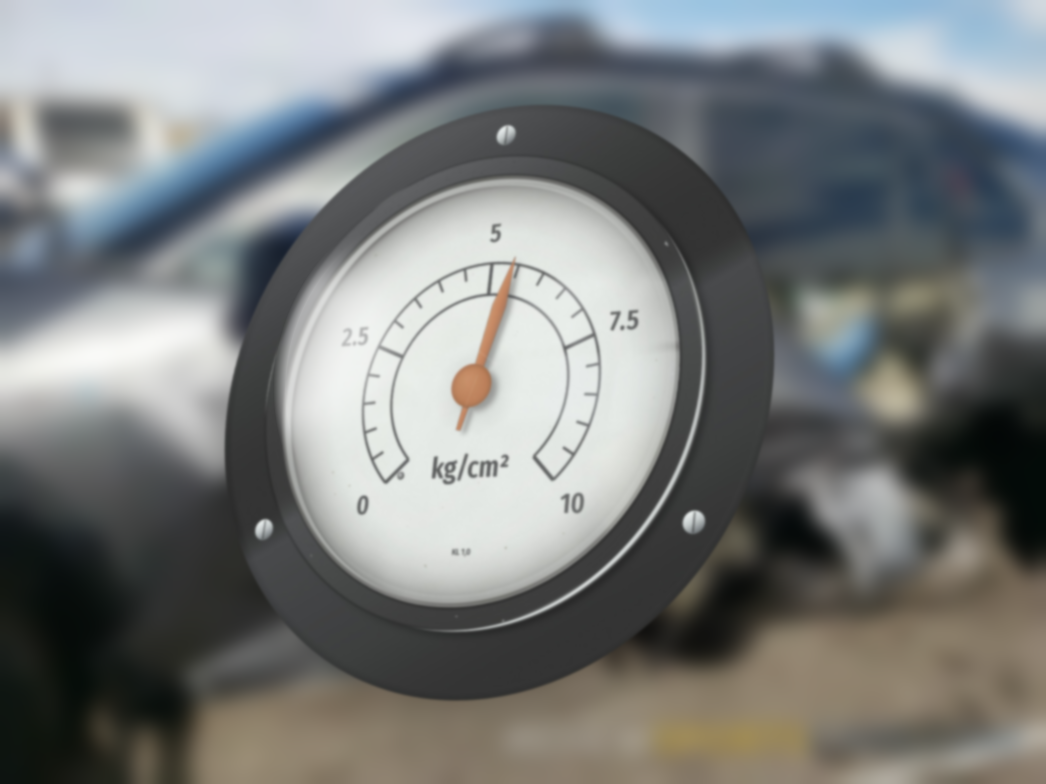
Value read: 5.5,kg/cm²
